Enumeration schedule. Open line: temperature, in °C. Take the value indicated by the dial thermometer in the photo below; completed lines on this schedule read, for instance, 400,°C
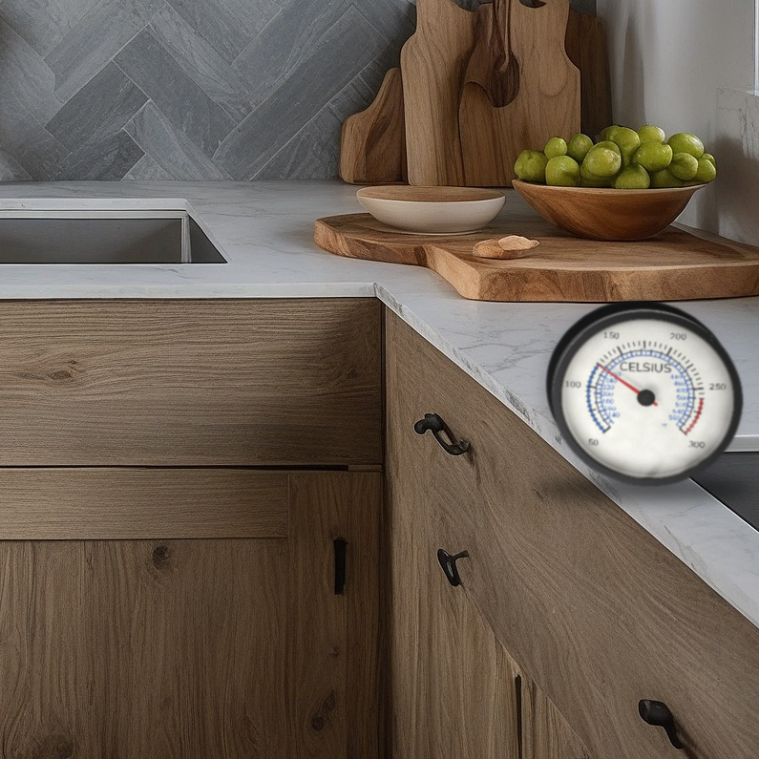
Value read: 125,°C
